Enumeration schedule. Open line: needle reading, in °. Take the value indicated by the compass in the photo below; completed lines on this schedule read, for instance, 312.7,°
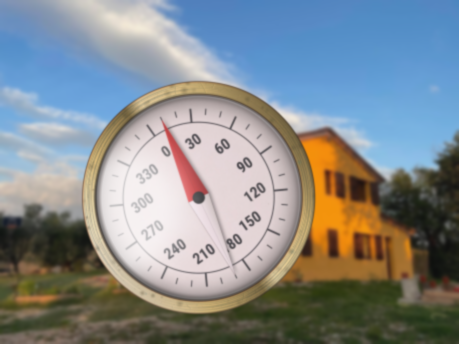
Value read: 10,°
